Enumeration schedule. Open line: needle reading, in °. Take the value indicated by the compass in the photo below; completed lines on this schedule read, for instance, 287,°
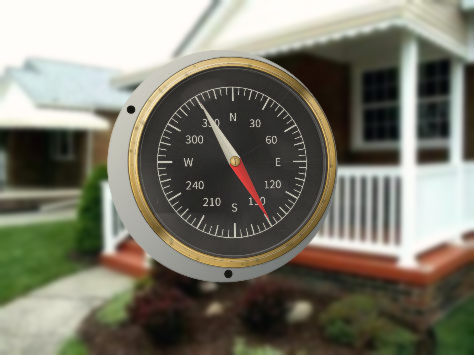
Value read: 150,°
